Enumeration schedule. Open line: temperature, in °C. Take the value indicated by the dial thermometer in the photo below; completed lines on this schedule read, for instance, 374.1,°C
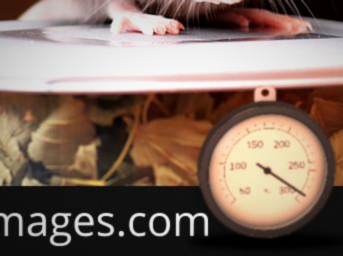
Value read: 290,°C
